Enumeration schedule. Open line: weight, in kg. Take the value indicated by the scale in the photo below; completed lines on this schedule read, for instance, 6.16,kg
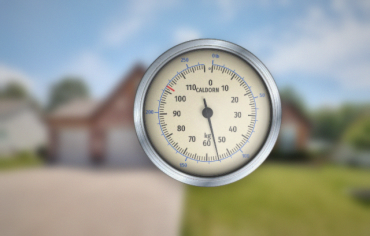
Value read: 55,kg
